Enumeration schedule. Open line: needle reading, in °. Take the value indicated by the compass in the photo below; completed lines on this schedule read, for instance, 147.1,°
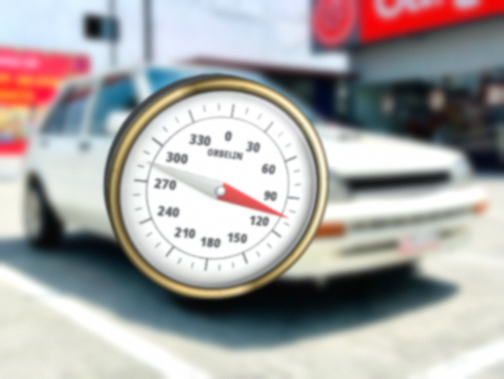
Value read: 105,°
